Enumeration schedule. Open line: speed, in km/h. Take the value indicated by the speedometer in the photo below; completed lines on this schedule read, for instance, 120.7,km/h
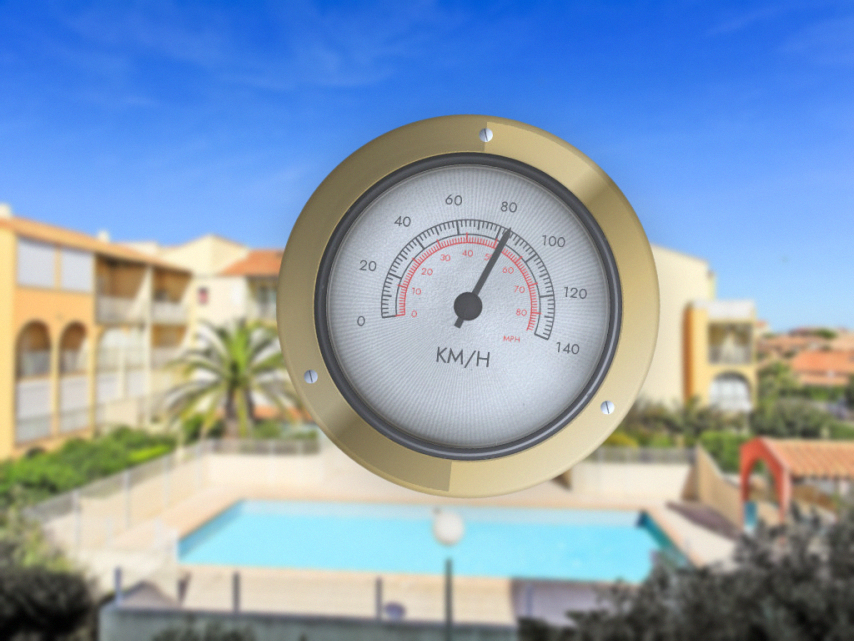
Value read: 84,km/h
